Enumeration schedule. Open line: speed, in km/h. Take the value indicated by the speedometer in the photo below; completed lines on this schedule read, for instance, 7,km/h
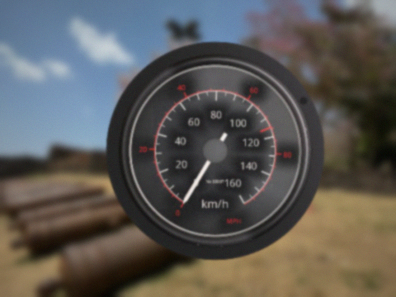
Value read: 0,km/h
